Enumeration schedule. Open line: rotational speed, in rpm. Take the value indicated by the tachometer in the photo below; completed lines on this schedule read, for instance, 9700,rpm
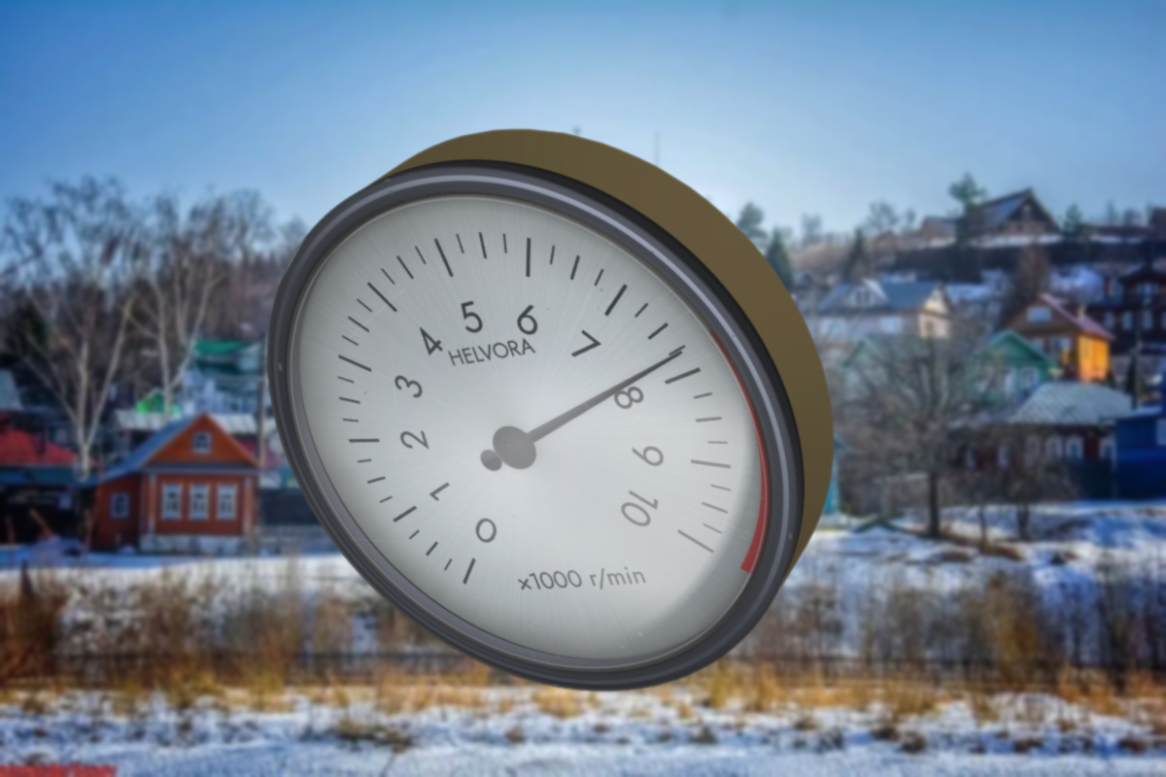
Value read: 7750,rpm
